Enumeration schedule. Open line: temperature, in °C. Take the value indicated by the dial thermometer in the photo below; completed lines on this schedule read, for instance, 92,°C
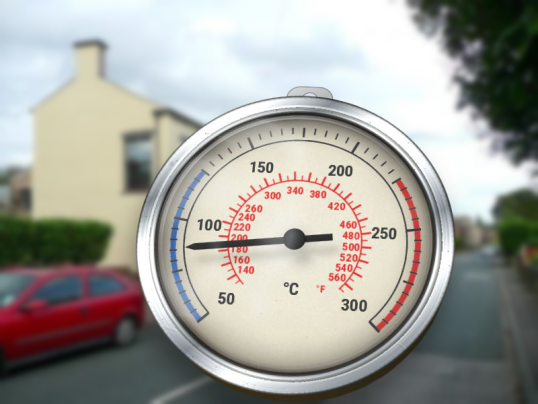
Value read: 85,°C
